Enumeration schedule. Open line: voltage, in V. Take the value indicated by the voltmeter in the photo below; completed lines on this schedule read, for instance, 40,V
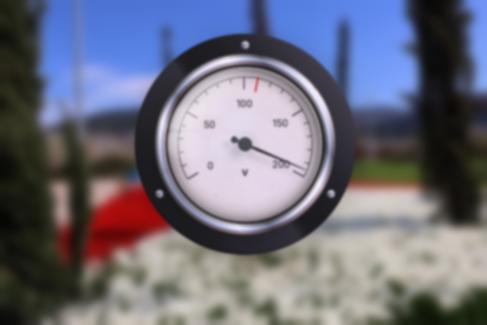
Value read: 195,V
